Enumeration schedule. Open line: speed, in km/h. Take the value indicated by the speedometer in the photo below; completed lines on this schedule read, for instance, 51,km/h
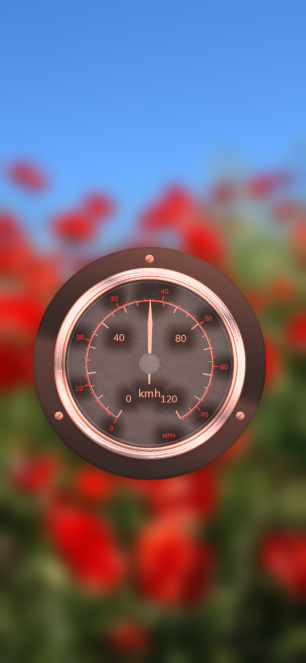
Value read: 60,km/h
